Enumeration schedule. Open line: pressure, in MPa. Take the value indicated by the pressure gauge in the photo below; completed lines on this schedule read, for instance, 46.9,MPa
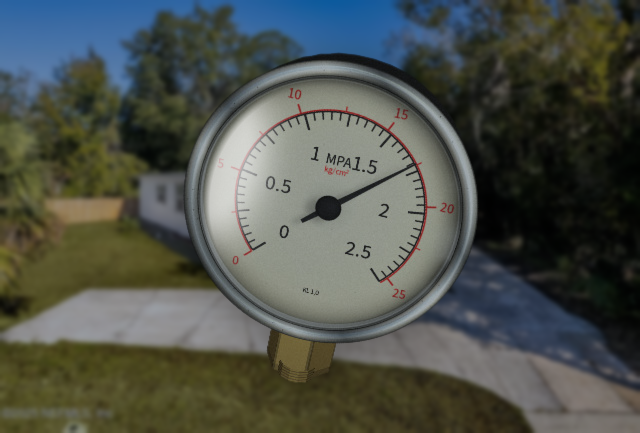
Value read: 1.7,MPa
